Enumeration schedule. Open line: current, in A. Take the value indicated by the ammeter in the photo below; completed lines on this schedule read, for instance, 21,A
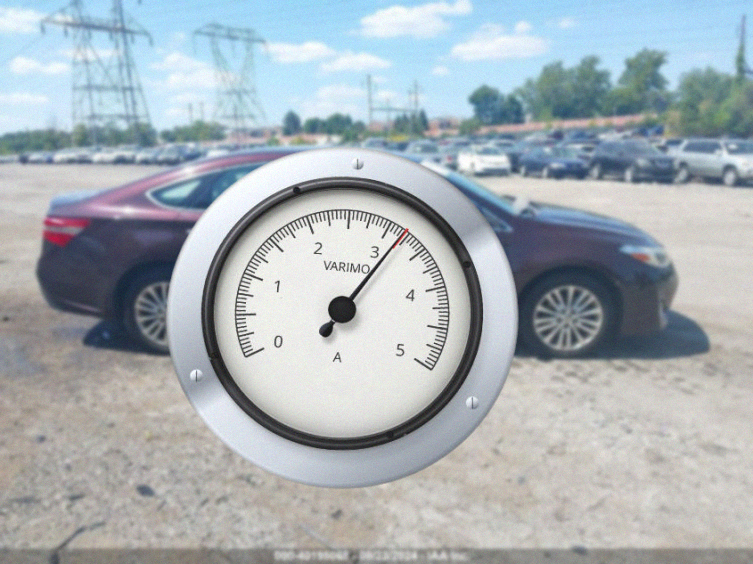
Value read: 3.2,A
